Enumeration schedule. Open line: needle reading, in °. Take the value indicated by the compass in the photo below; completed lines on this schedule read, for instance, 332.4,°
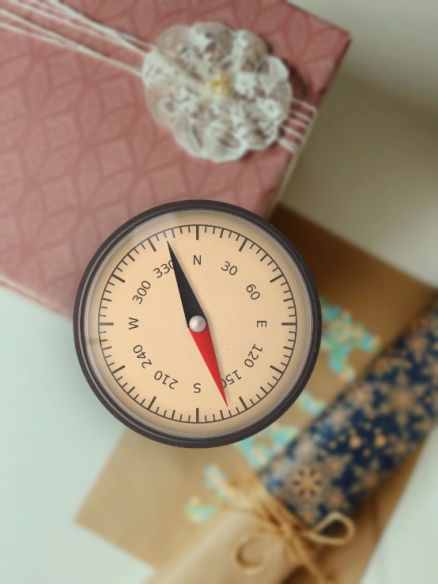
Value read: 160,°
